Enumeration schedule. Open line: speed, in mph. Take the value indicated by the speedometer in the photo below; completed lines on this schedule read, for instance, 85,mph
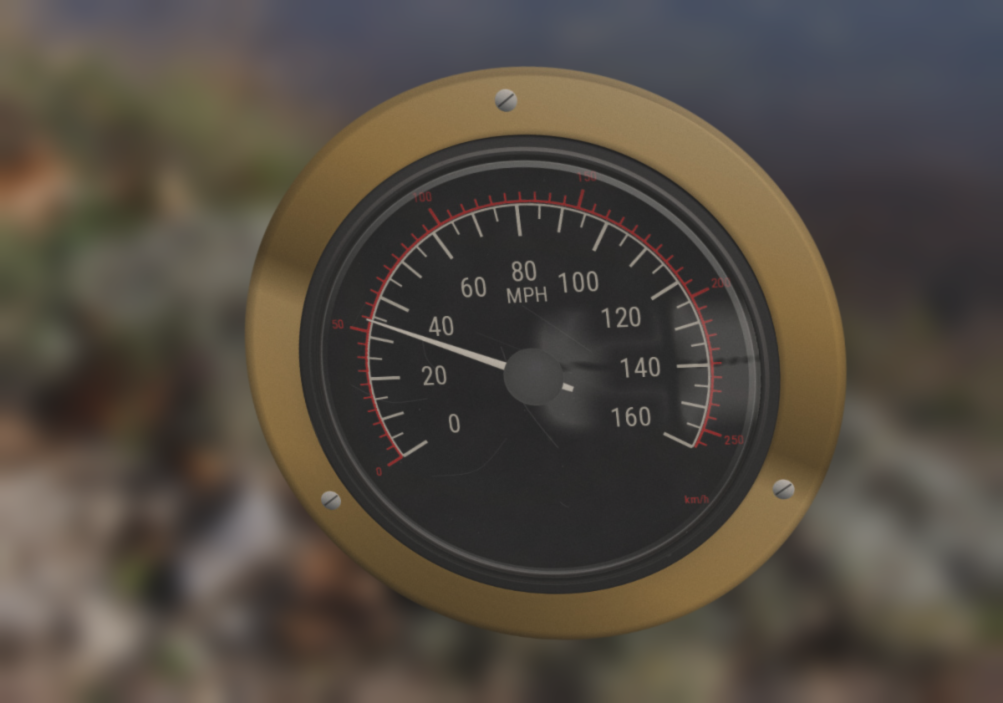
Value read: 35,mph
